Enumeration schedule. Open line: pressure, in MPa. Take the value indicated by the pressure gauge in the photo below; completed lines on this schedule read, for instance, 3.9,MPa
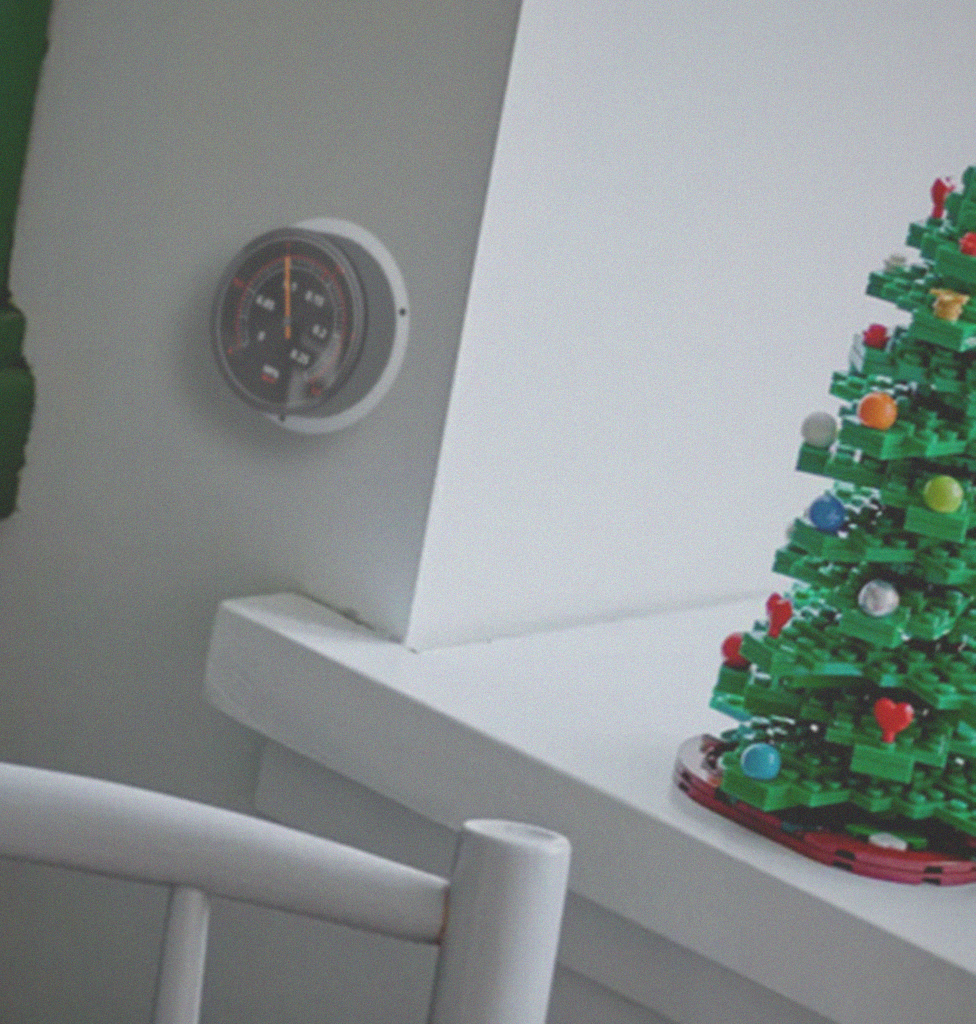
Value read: 0.1,MPa
